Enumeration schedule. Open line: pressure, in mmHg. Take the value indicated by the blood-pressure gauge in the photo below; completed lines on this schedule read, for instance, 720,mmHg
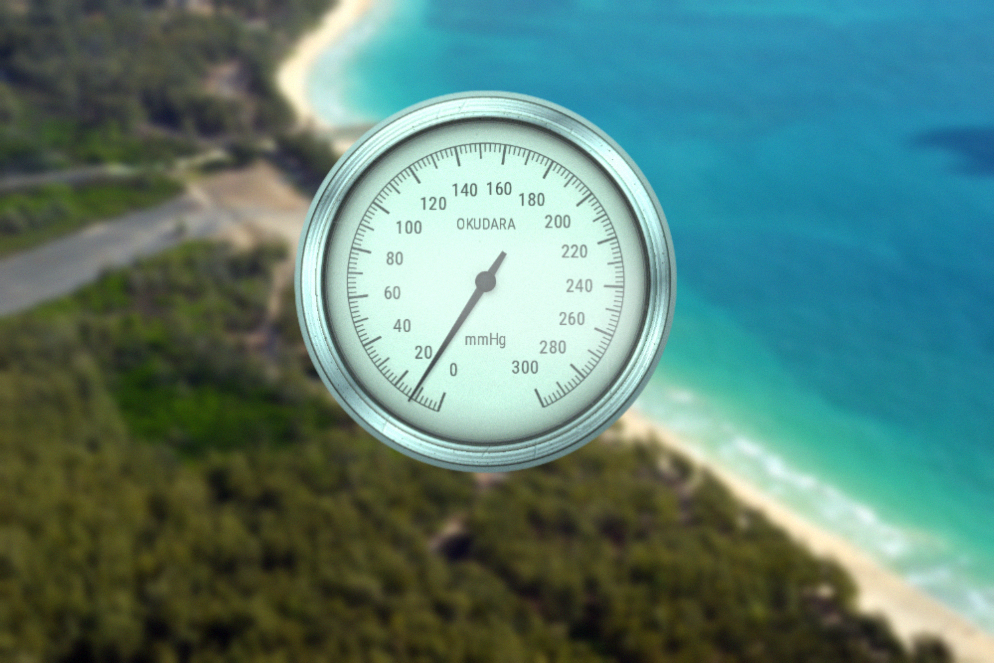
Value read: 12,mmHg
